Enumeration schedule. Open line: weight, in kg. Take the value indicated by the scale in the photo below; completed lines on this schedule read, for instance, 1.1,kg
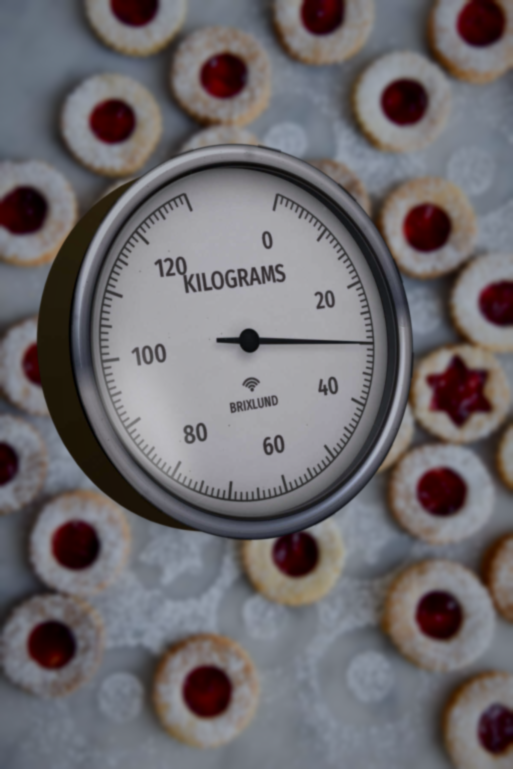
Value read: 30,kg
